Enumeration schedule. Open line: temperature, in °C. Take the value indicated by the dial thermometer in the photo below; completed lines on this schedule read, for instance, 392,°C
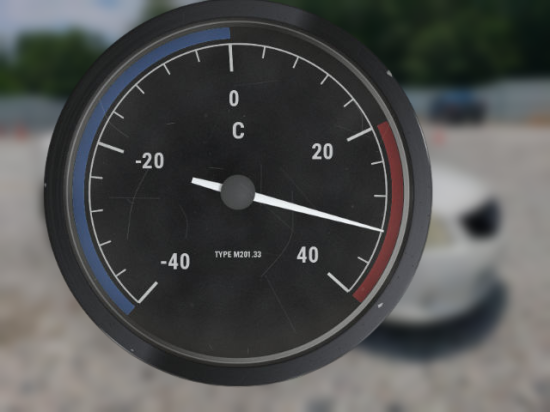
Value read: 32,°C
